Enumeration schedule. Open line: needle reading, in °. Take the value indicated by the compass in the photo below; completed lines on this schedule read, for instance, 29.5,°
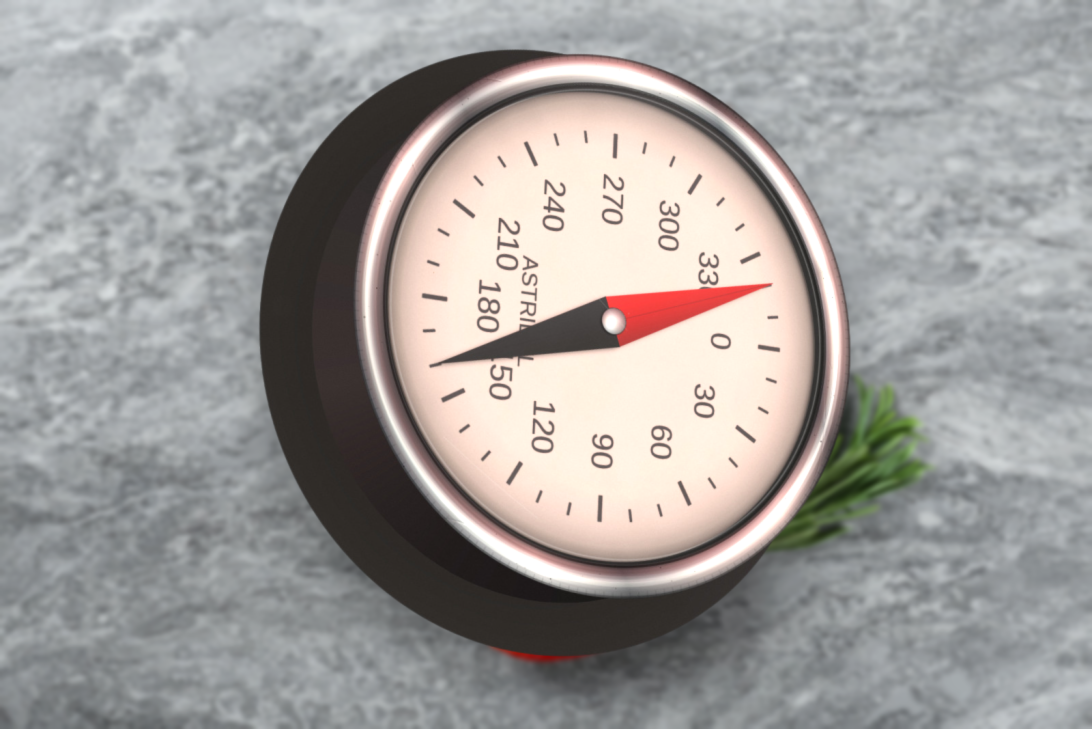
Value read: 340,°
